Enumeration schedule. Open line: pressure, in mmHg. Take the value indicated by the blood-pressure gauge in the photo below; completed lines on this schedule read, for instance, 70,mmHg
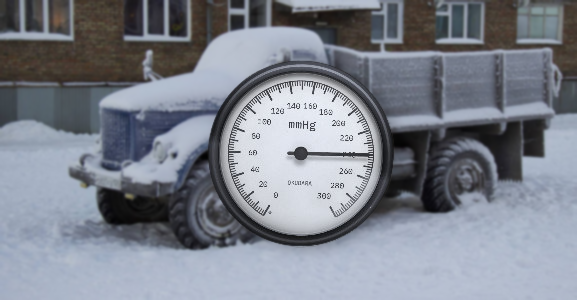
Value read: 240,mmHg
